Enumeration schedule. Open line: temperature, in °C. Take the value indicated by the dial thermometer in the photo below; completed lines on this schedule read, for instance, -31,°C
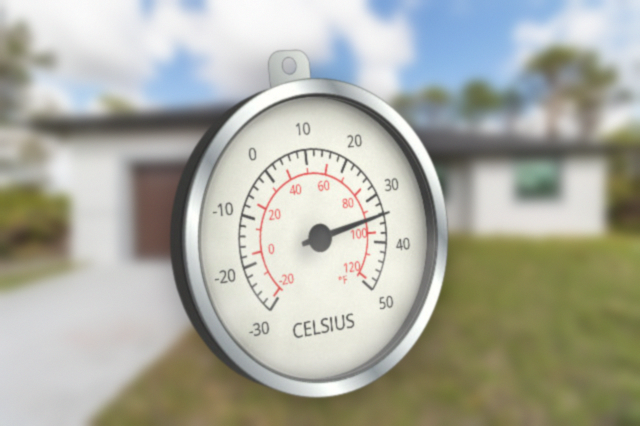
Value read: 34,°C
